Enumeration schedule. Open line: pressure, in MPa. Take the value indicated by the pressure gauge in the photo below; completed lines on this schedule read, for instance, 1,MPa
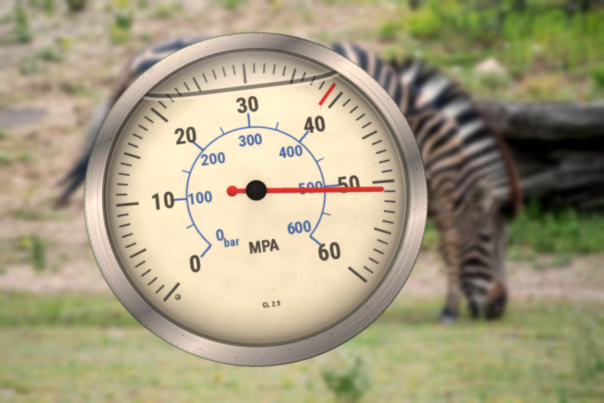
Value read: 51,MPa
